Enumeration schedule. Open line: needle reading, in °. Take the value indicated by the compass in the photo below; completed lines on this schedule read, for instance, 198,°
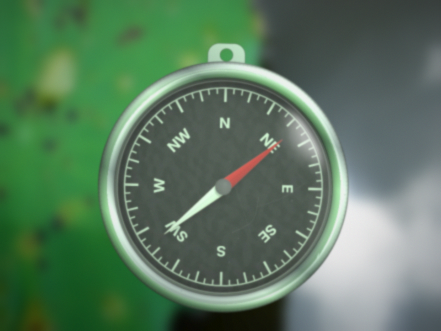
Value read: 50,°
